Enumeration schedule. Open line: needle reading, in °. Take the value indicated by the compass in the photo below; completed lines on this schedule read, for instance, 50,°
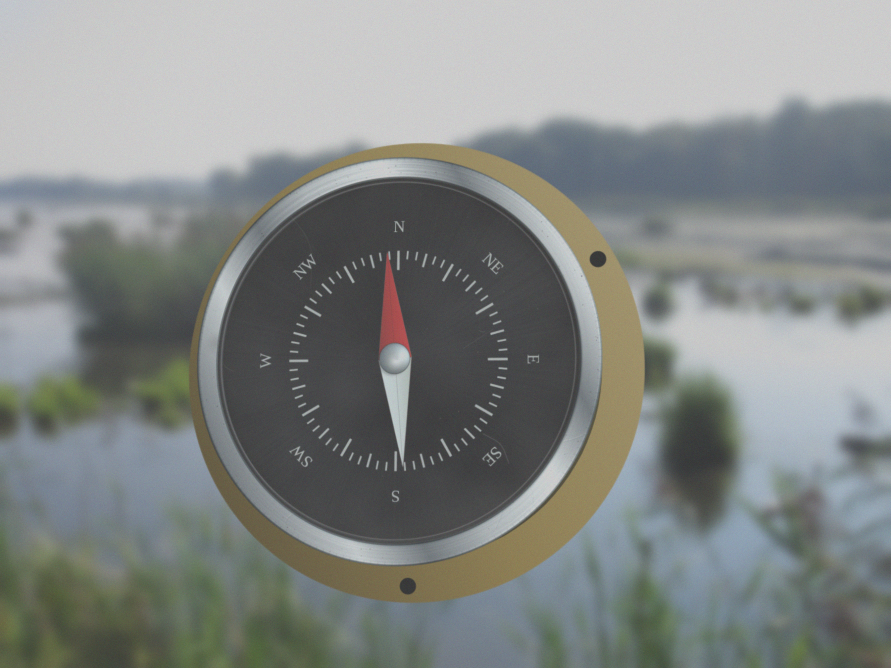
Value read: 355,°
